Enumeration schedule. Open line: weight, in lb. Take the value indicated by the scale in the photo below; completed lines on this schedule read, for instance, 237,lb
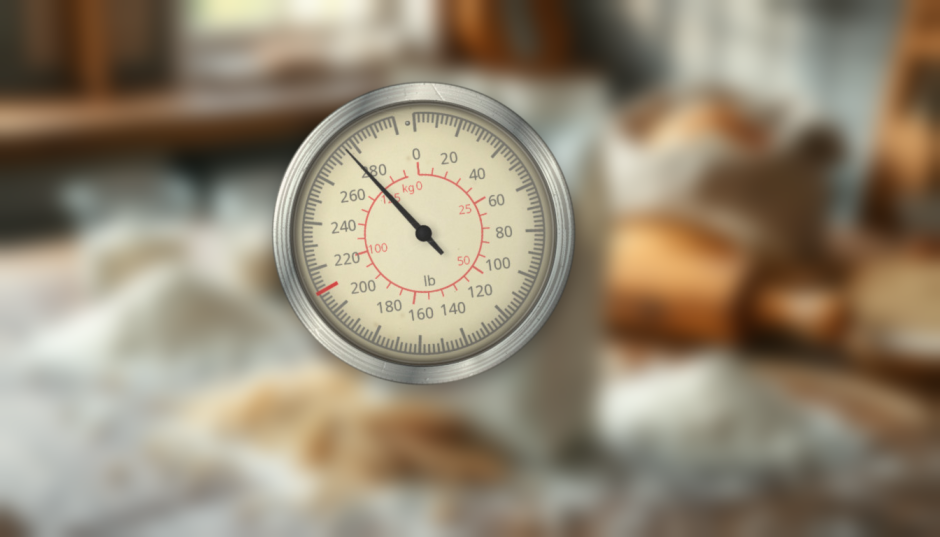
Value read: 276,lb
